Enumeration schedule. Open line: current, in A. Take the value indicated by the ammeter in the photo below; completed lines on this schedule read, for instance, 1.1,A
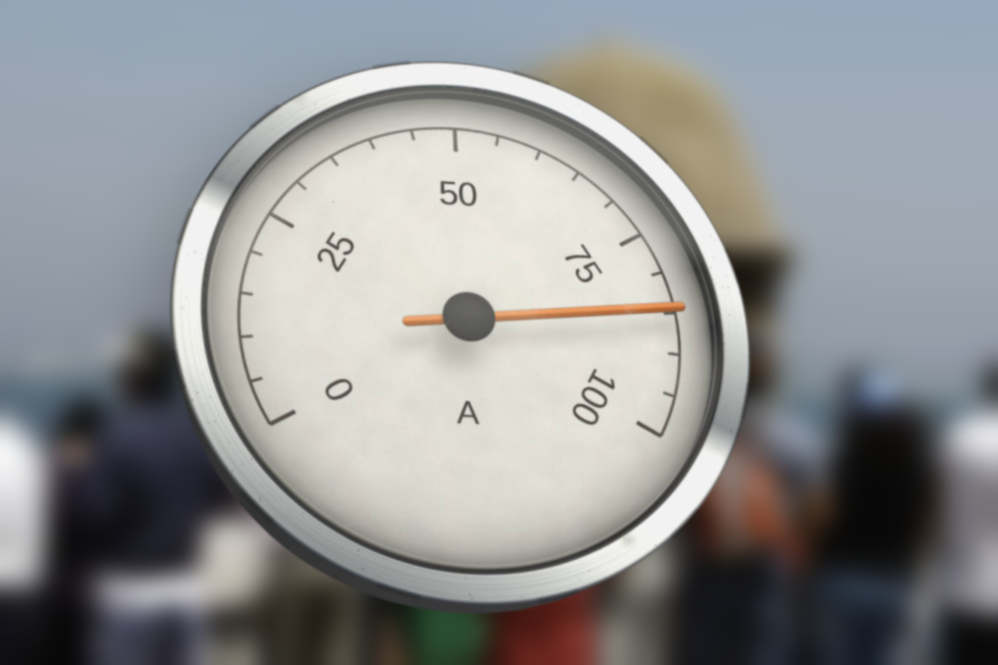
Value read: 85,A
